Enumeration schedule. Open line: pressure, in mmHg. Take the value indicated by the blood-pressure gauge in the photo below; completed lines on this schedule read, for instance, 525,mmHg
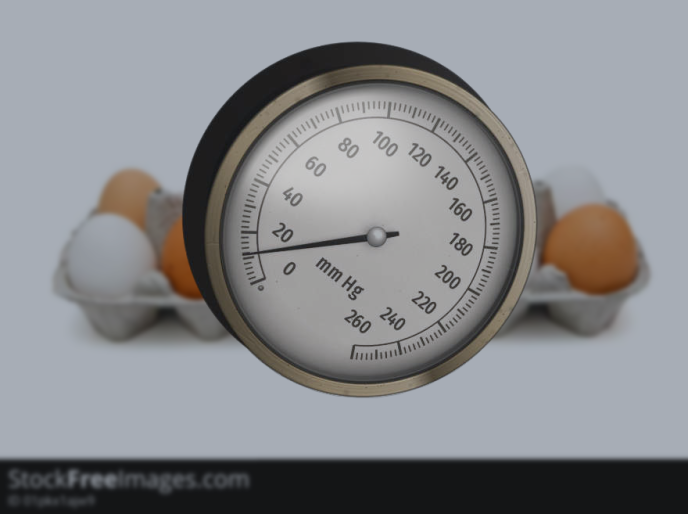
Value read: 12,mmHg
